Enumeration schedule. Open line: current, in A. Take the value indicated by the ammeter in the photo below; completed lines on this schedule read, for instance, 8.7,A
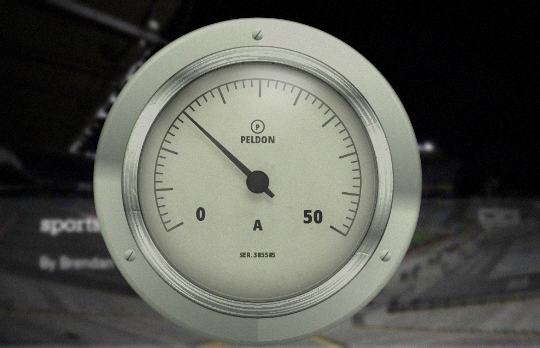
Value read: 15,A
